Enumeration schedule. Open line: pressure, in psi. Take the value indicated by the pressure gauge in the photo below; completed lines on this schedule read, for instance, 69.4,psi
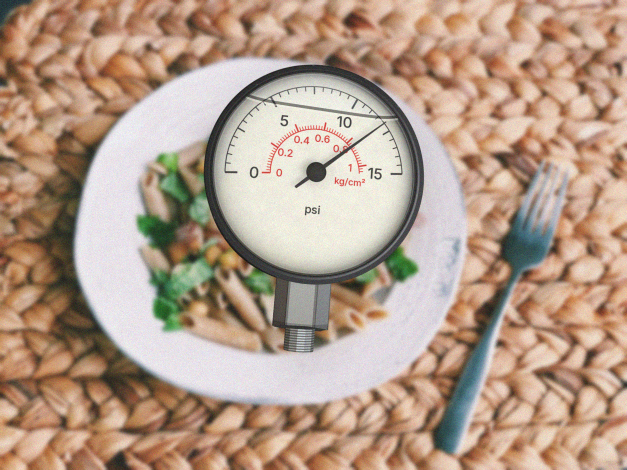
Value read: 12,psi
